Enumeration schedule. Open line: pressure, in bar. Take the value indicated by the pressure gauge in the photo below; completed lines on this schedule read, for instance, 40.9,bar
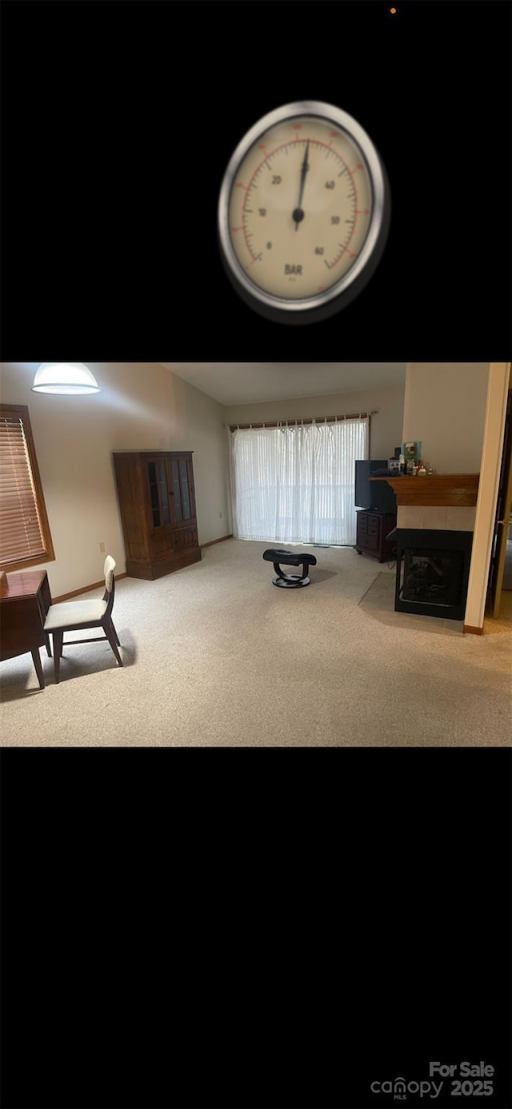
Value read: 30,bar
